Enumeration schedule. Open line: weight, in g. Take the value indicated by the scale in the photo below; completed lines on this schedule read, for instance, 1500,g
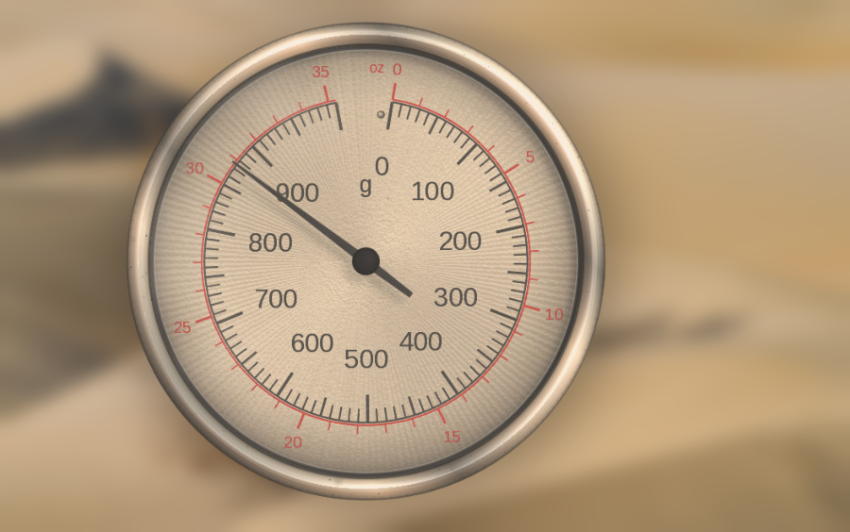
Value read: 875,g
